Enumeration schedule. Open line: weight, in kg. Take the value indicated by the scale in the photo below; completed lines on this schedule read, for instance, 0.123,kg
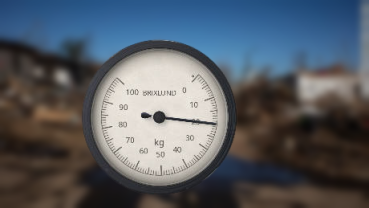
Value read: 20,kg
